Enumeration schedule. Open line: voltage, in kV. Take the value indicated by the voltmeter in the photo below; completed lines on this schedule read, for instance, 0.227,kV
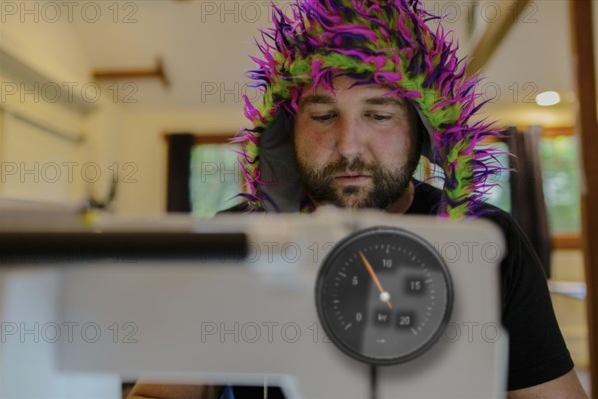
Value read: 7.5,kV
